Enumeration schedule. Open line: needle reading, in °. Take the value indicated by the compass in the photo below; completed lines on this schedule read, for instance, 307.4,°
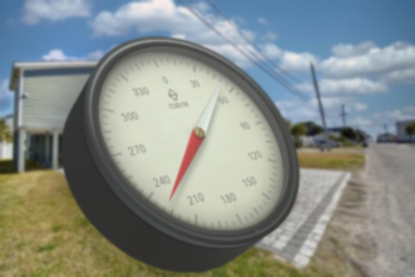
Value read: 230,°
